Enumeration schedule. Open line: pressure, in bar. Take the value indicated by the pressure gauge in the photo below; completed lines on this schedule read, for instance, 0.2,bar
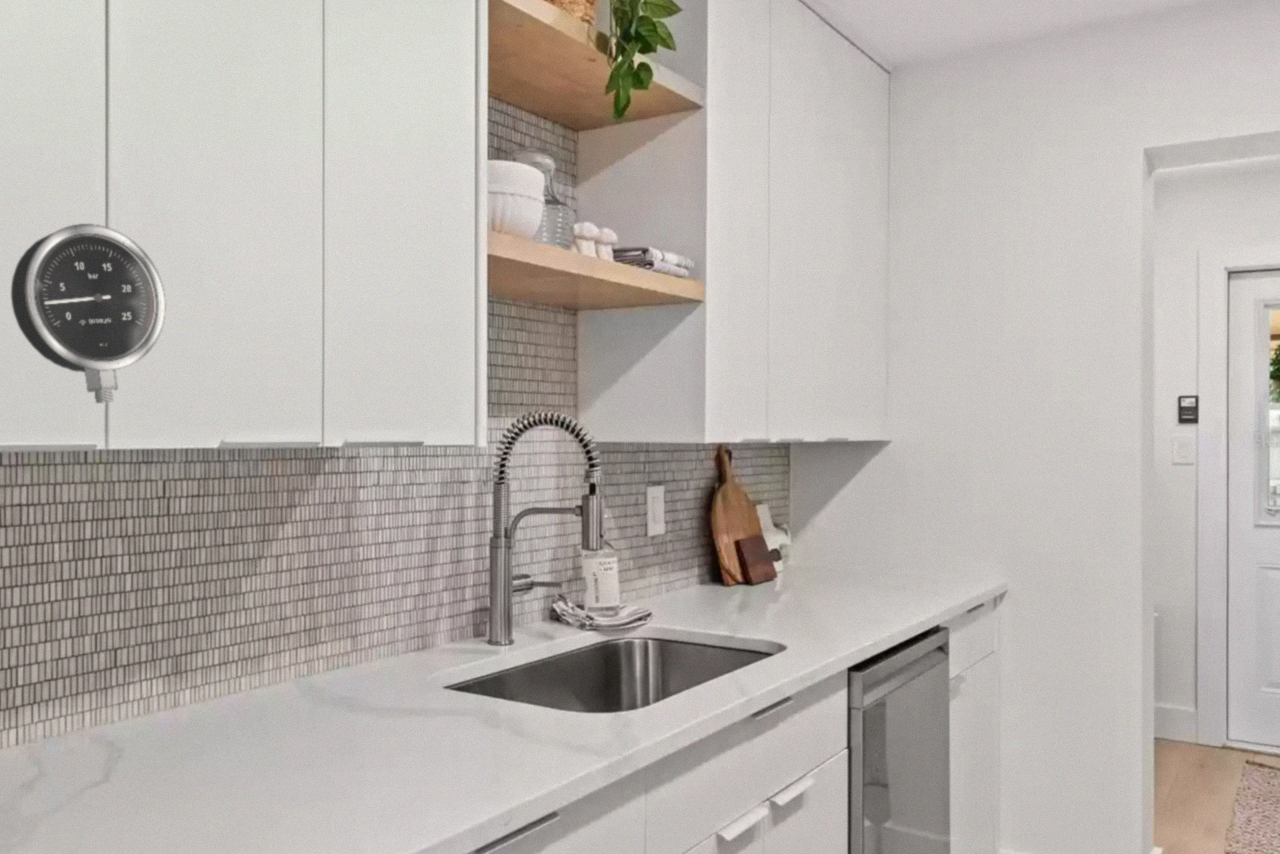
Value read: 2.5,bar
